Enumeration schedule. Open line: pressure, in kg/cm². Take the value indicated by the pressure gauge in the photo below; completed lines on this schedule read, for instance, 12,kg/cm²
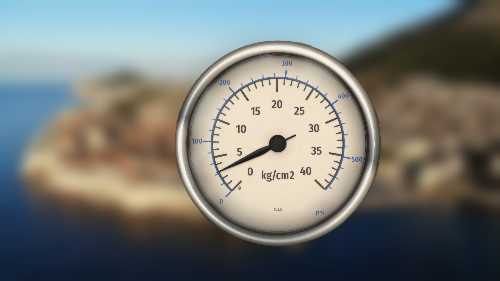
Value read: 3,kg/cm²
